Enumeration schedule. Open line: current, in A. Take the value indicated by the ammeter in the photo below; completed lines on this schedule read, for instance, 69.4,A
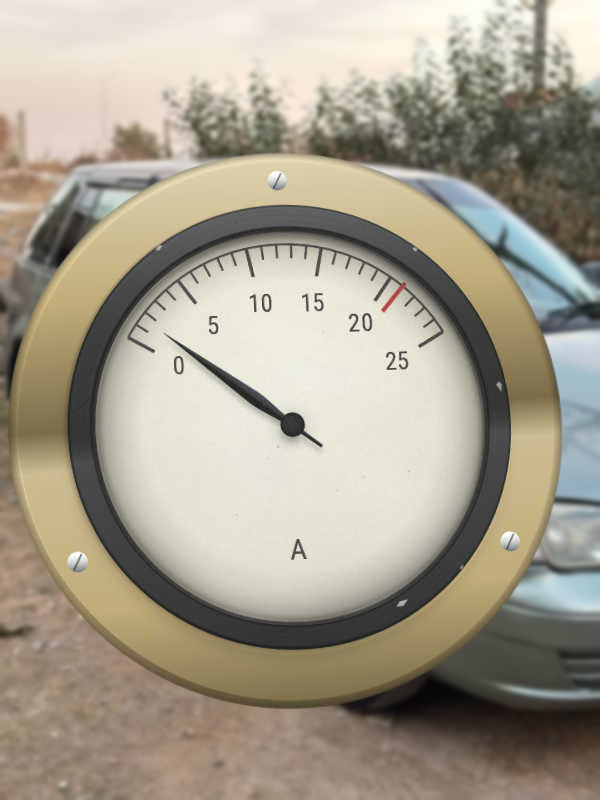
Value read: 1.5,A
